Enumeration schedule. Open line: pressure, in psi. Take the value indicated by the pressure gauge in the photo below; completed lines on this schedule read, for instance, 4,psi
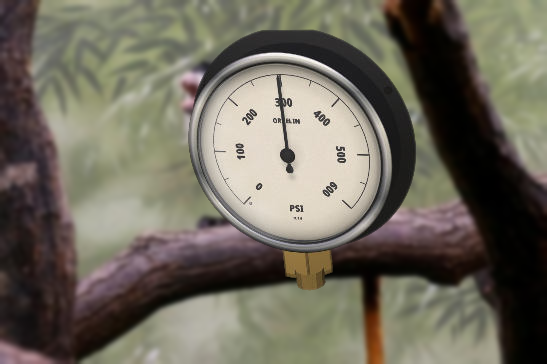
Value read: 300,psi
